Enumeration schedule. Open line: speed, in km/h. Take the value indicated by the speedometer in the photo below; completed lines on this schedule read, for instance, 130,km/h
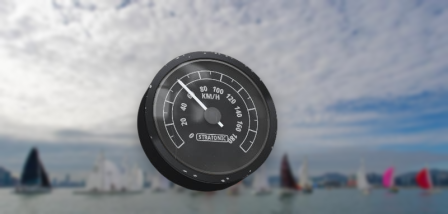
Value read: 60,km/h
